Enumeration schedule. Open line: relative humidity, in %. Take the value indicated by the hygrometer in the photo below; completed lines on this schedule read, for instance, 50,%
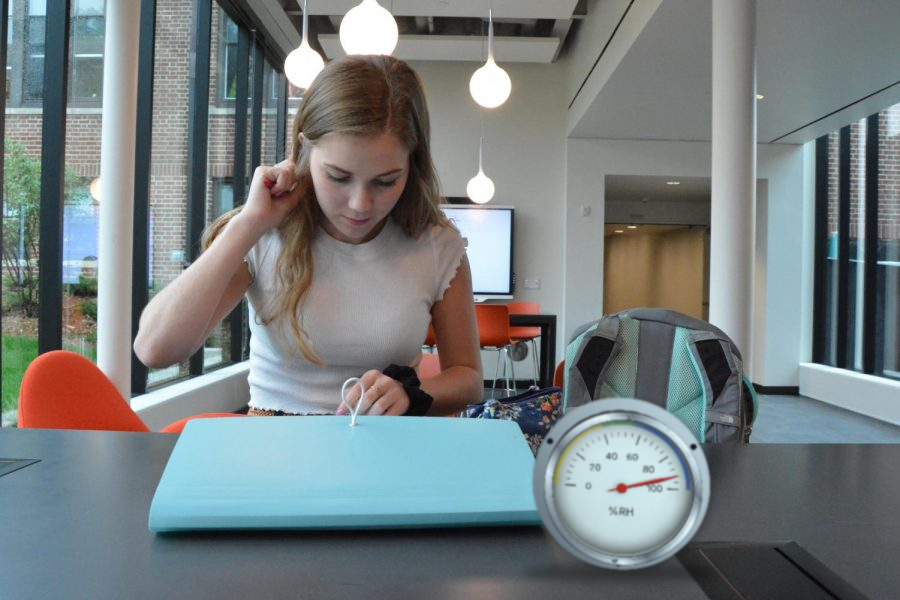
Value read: 92,%
